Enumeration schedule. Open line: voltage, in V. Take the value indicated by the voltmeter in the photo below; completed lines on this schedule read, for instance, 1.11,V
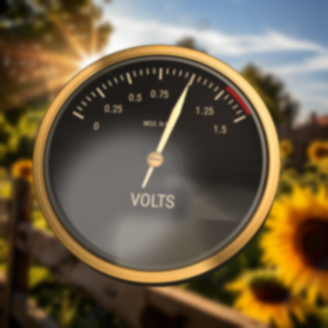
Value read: 1,V
